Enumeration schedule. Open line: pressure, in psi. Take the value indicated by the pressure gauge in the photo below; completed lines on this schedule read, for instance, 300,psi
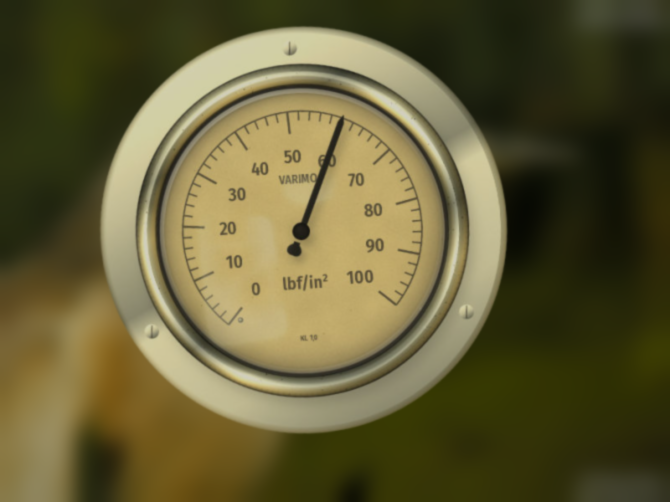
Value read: 60,psi
